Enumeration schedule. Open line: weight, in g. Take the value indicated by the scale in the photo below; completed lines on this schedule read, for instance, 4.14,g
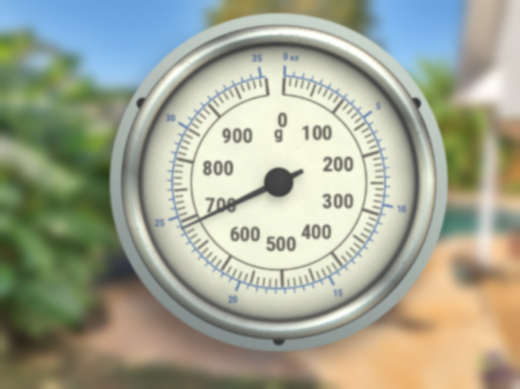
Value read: 690,g
